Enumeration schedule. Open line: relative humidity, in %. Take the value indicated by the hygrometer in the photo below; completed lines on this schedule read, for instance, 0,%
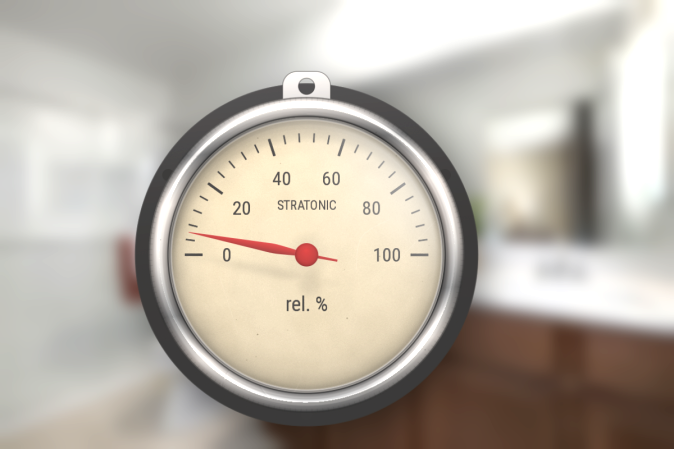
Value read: 6,%
